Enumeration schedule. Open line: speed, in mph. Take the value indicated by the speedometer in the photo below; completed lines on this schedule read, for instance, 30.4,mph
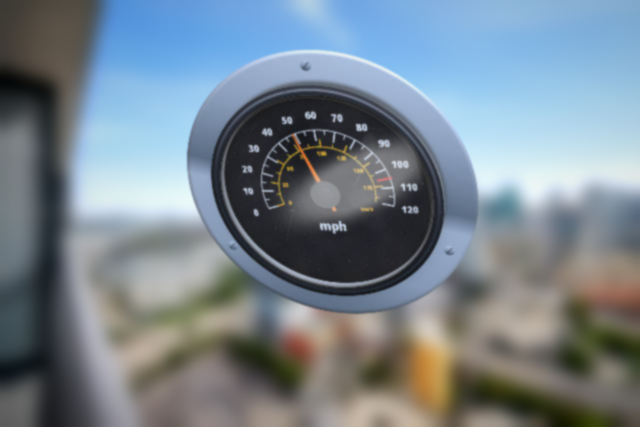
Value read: 50,mph
